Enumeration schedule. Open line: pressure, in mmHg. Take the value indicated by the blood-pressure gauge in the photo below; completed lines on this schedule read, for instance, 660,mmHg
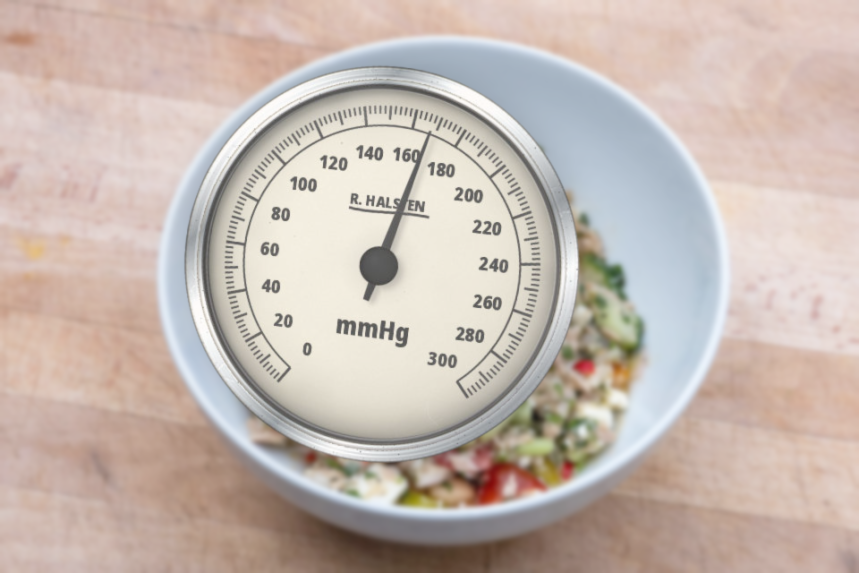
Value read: 168,mmHg
